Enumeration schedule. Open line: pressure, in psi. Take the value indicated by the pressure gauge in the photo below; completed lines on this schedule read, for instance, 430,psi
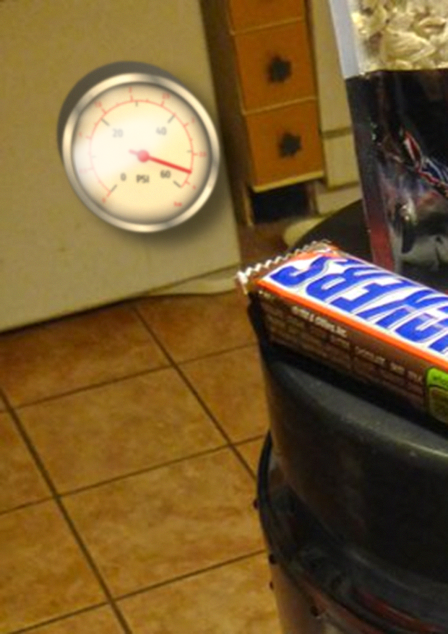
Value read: 55,psi
